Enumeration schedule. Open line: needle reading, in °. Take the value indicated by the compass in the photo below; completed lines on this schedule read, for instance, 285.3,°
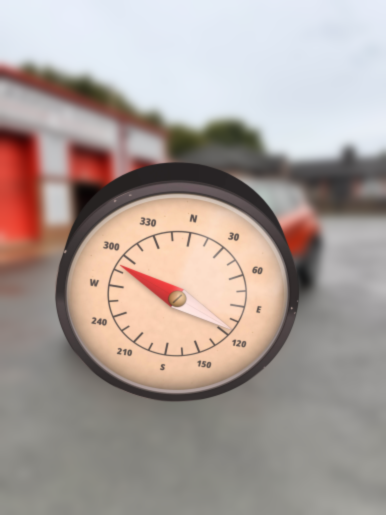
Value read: 292.5,°
